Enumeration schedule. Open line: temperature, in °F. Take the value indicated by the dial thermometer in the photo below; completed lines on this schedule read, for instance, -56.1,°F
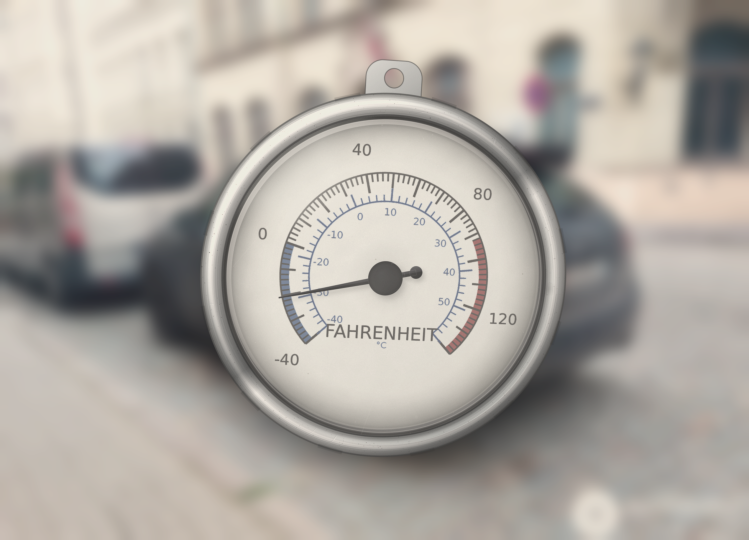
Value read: -20,°F
